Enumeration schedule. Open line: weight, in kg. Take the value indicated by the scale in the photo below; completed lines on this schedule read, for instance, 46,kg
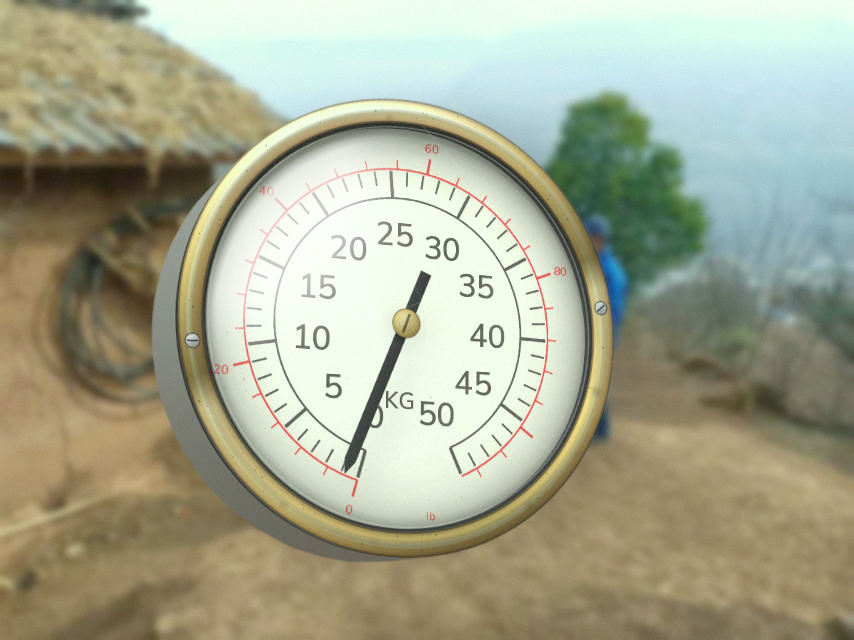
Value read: 1,kg
